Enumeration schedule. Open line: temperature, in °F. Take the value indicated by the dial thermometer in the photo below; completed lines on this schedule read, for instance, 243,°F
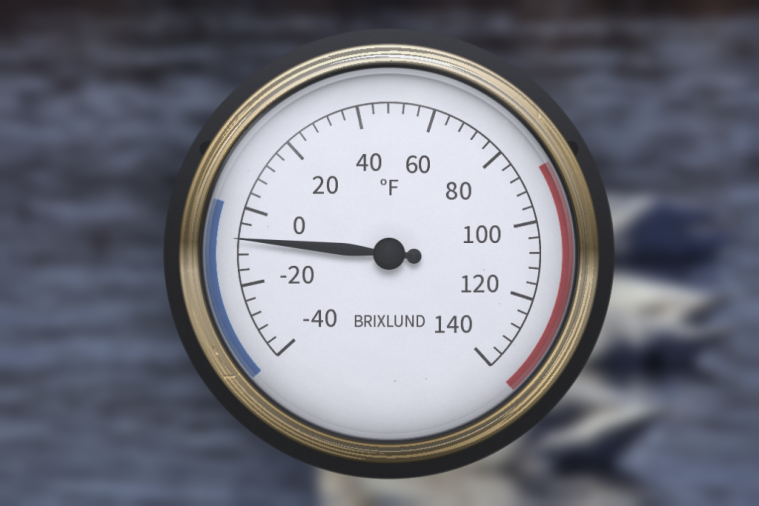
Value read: -8,°F
